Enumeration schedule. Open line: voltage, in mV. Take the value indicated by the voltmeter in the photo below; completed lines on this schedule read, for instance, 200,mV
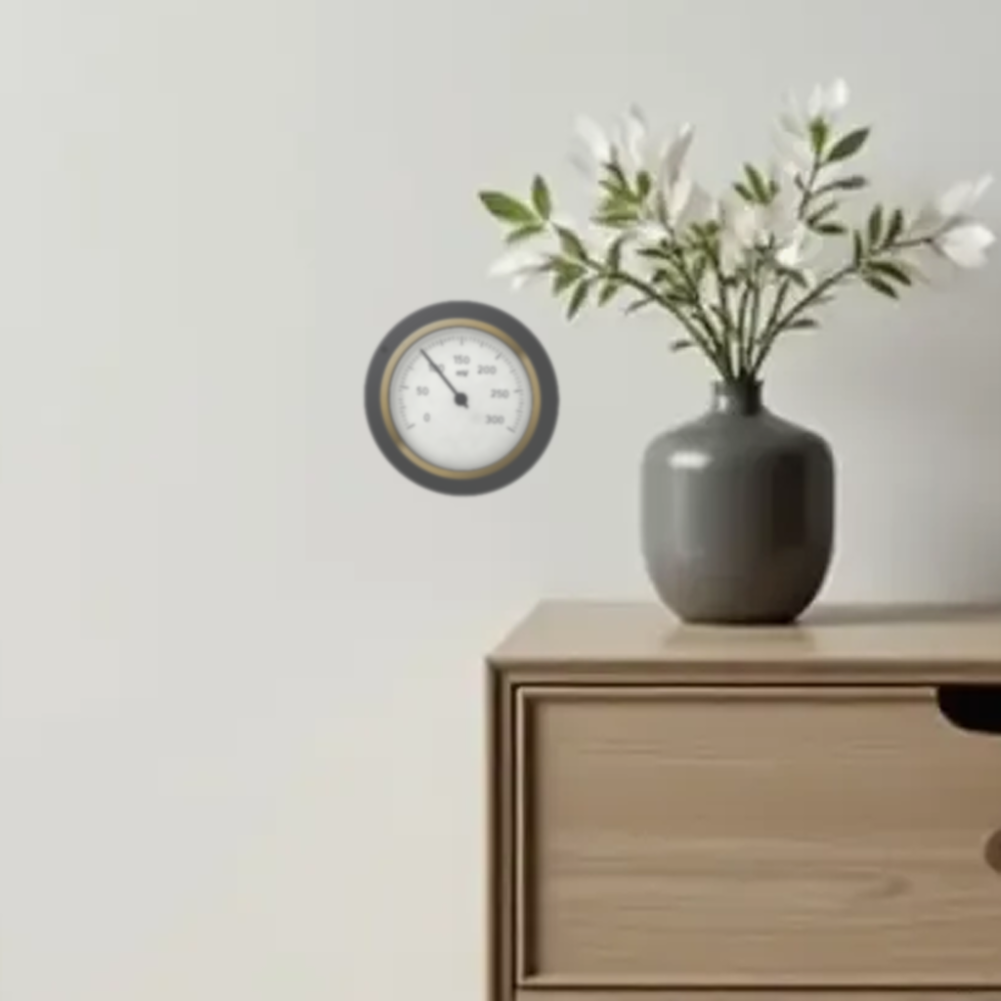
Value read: 100,mV
